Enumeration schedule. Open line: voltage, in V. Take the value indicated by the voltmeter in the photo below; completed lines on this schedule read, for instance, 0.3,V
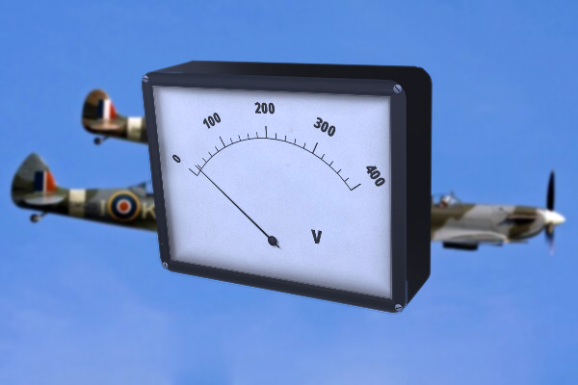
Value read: 20,V
